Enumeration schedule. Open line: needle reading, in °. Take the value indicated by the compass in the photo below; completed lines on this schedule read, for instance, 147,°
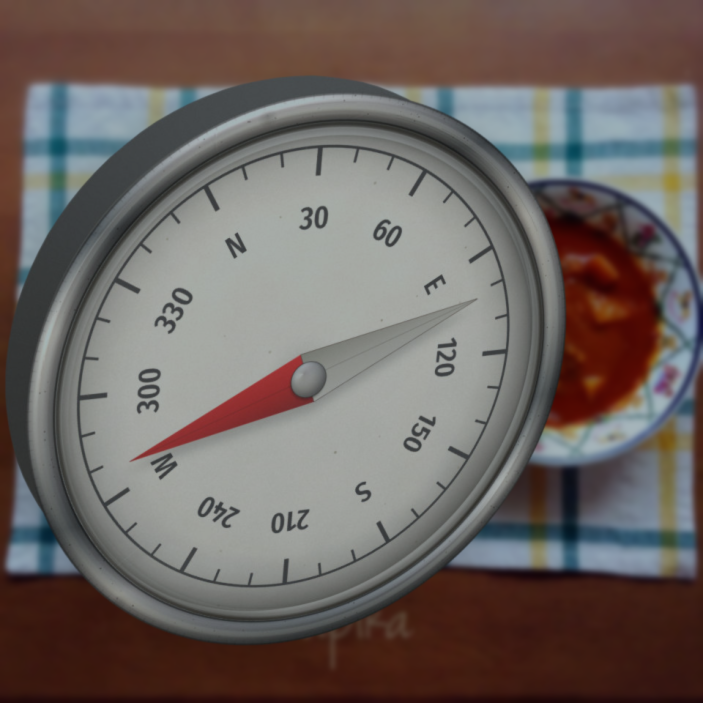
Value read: 280,°
